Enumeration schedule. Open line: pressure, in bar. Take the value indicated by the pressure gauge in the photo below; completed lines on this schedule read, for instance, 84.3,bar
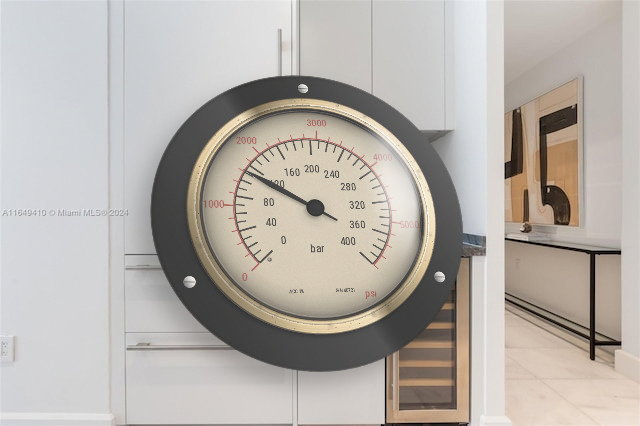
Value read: 110,bar
